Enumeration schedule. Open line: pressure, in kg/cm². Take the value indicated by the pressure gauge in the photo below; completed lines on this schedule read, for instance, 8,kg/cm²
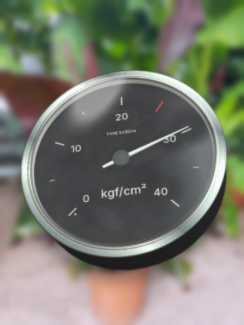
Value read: 30,kg/cm²
